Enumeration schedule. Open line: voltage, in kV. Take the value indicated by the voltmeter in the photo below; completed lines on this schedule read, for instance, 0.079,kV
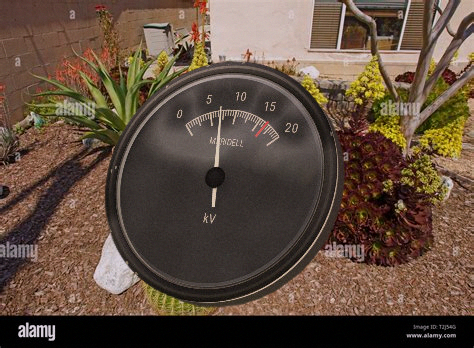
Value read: 7.5,kV
